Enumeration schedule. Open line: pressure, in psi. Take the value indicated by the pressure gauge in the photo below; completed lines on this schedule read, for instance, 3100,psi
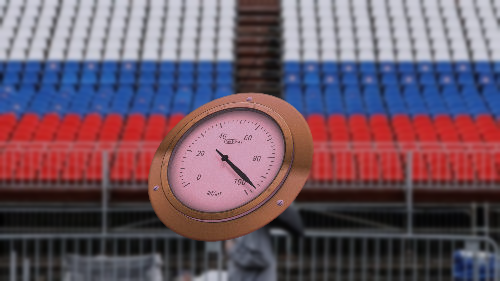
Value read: 96,psi
